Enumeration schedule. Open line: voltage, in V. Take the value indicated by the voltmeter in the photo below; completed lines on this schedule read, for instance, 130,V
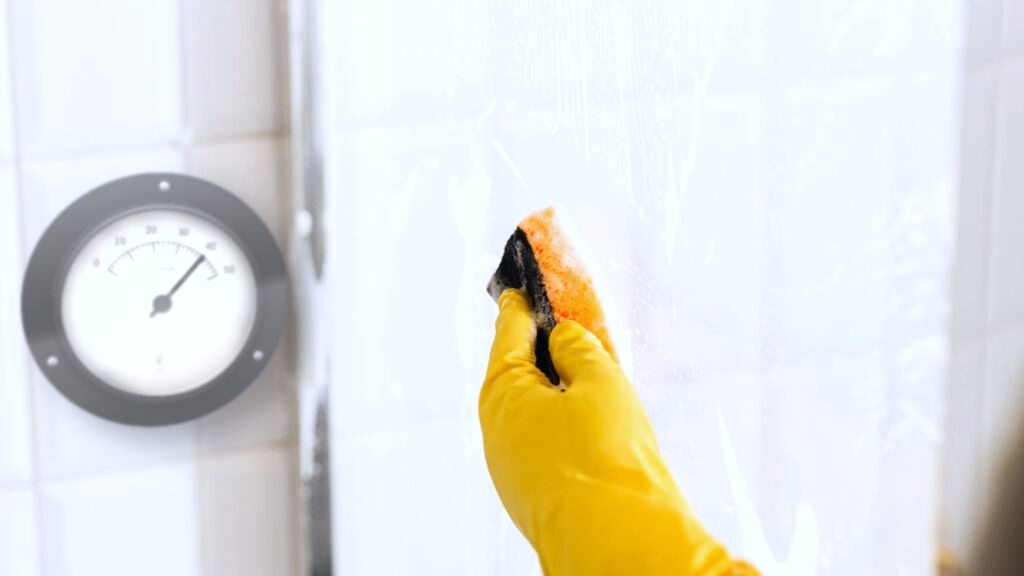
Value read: 40,V
